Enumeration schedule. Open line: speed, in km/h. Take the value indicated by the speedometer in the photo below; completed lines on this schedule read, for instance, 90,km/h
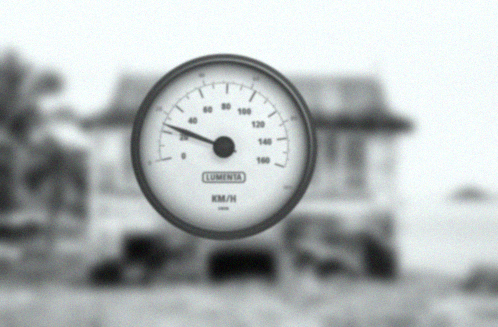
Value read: 25,km/h
